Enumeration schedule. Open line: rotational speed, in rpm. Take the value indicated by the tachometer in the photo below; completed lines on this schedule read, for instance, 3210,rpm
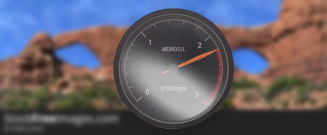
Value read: 2200,rpm
